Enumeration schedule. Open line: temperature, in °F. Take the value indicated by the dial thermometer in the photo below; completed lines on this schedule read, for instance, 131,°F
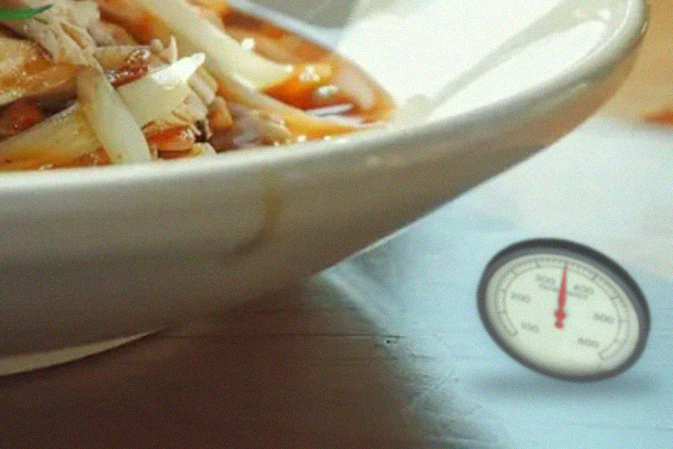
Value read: 350,°F
